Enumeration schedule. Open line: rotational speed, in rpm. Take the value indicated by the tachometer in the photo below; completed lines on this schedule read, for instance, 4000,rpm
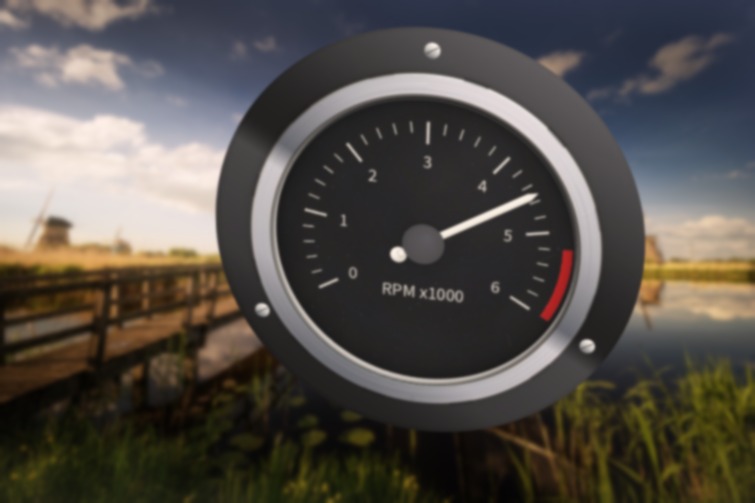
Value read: 4500,rpm
